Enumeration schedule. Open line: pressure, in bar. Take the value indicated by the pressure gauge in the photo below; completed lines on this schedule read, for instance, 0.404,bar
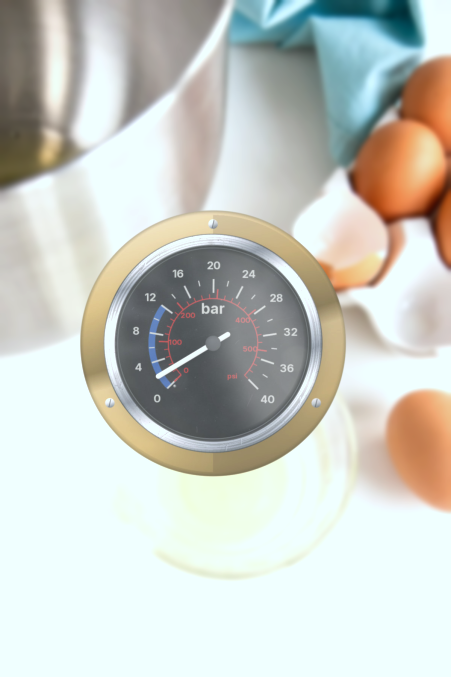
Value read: 2,bar
